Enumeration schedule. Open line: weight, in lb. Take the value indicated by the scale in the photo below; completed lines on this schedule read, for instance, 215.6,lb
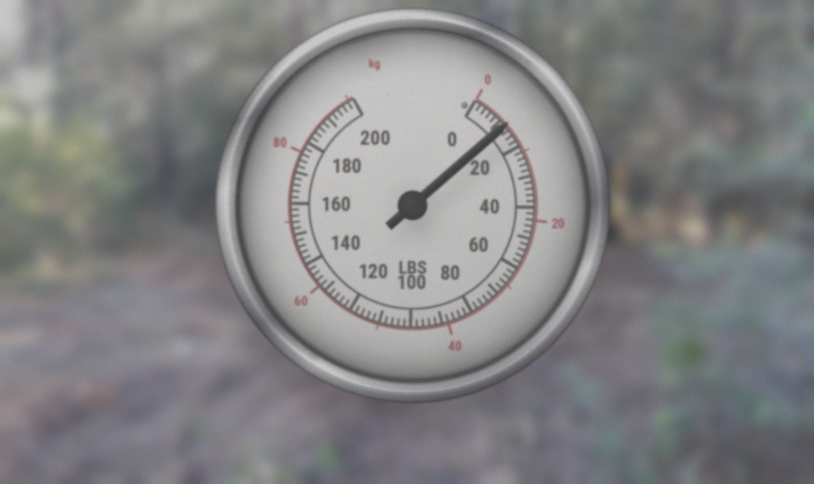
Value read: 12,lb
